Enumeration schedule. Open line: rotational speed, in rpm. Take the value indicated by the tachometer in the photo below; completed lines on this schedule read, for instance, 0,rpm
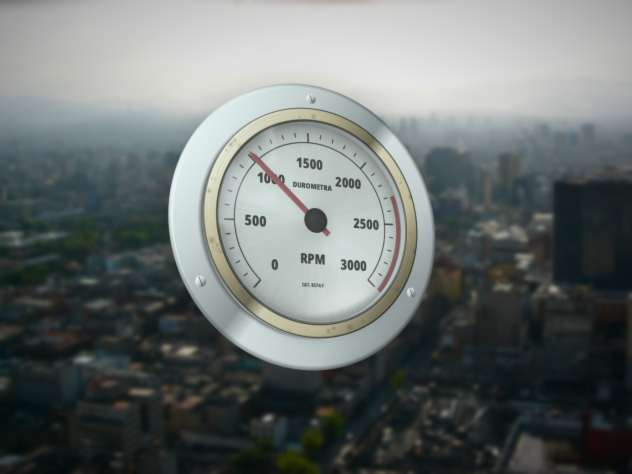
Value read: 1000,rpm
